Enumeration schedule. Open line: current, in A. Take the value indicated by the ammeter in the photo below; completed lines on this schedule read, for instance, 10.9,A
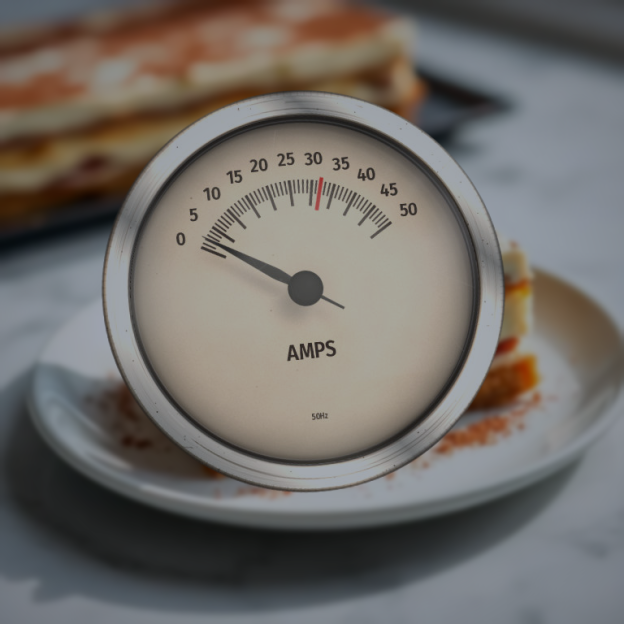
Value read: 2,A
